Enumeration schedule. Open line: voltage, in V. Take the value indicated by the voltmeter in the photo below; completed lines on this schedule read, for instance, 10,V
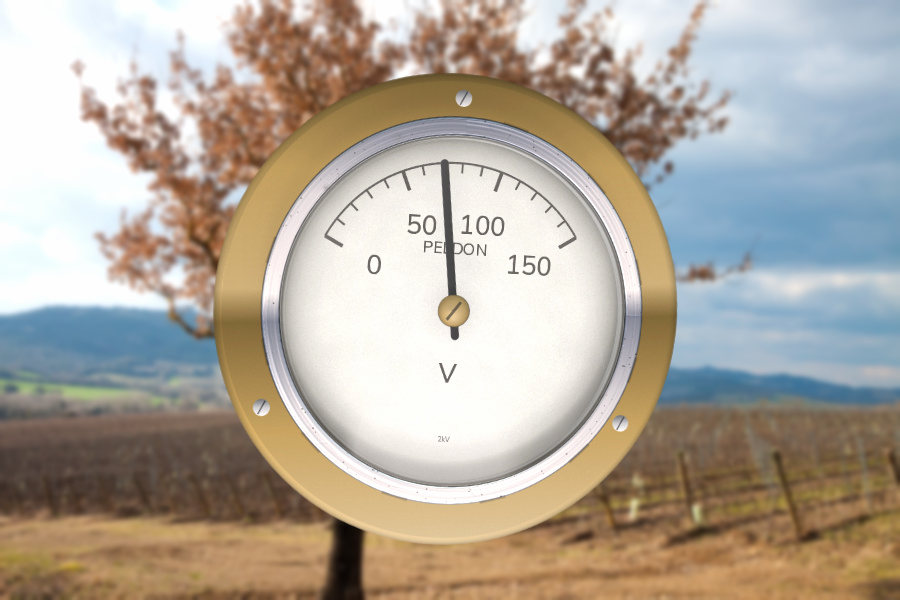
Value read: 70,V
